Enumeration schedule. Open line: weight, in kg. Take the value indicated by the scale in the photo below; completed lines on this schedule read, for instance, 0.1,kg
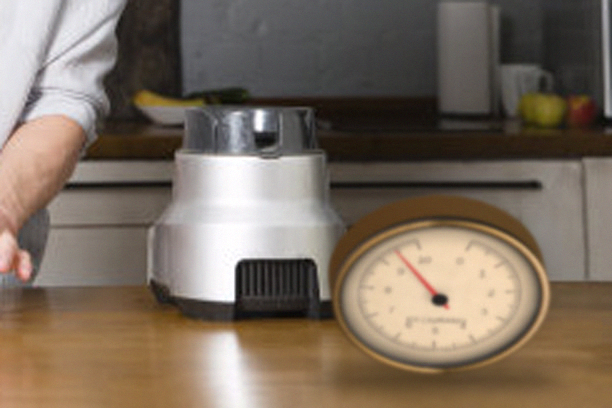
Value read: 9.5,kg
